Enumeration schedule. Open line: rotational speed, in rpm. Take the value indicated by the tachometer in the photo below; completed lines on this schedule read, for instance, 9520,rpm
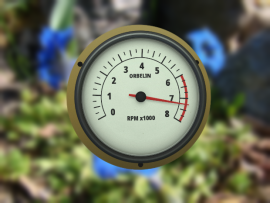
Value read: 7250,rpm
